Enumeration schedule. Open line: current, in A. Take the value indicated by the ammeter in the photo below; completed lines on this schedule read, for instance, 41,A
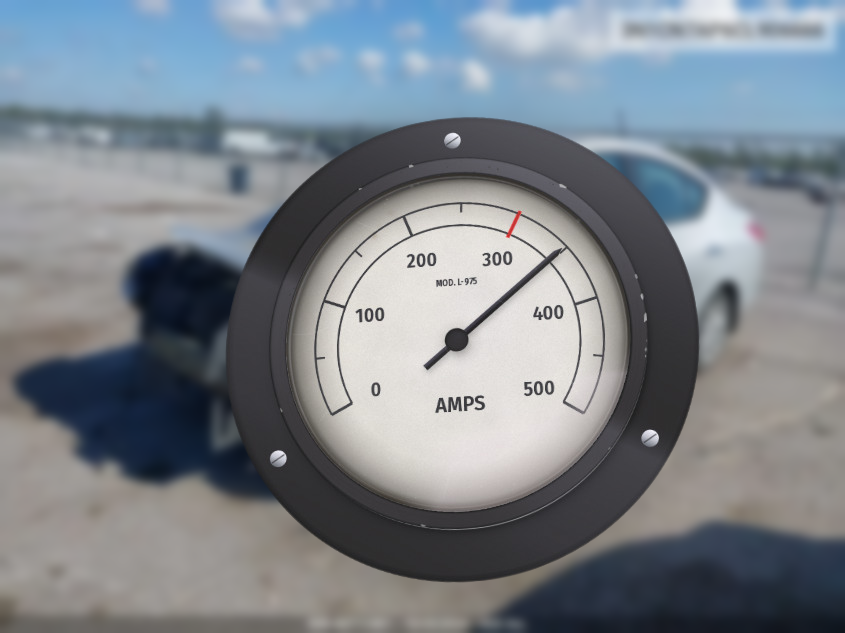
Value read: 350,A
